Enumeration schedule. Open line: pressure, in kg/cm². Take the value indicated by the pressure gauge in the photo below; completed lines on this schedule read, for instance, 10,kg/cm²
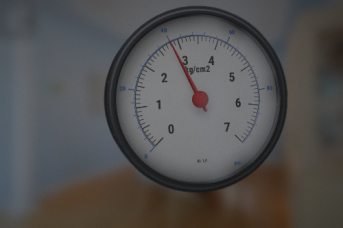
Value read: 2.8,kg/cm²
